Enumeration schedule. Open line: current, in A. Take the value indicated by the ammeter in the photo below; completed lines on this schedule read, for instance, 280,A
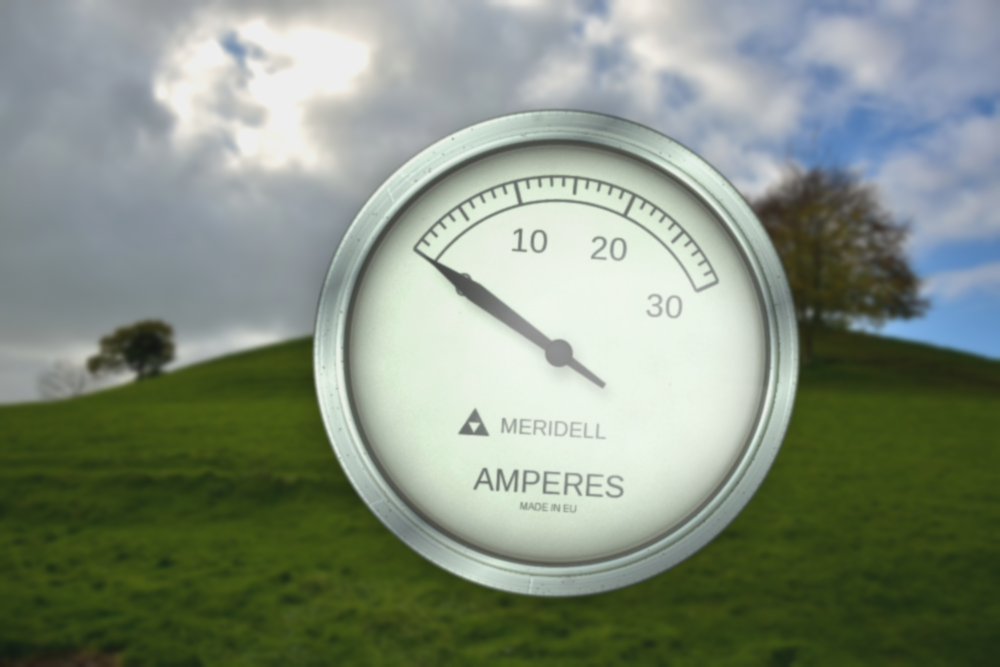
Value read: 0,A
